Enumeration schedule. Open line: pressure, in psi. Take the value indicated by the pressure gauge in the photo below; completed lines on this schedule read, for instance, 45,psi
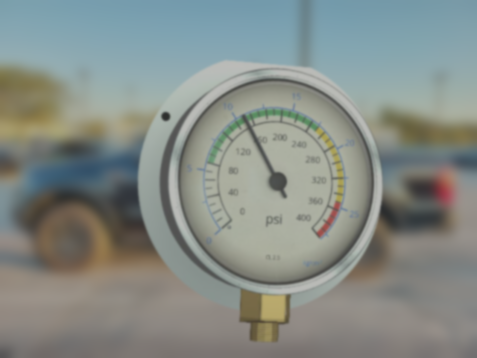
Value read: 150,psi
